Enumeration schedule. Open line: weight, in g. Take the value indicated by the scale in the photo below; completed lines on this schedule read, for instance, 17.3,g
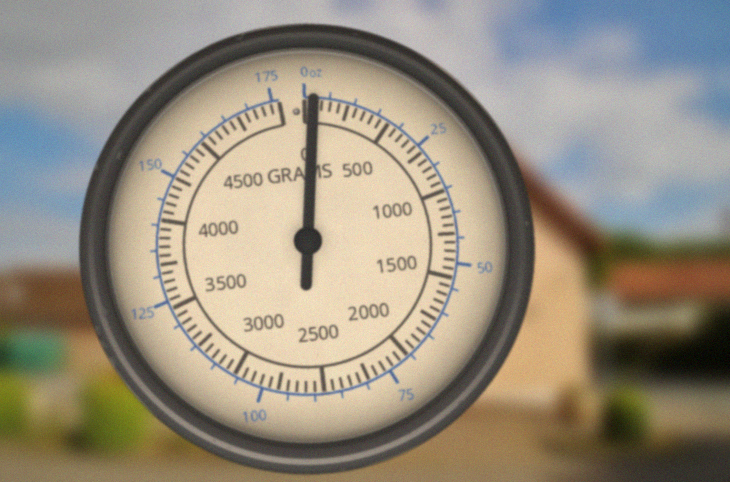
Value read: 50,g
